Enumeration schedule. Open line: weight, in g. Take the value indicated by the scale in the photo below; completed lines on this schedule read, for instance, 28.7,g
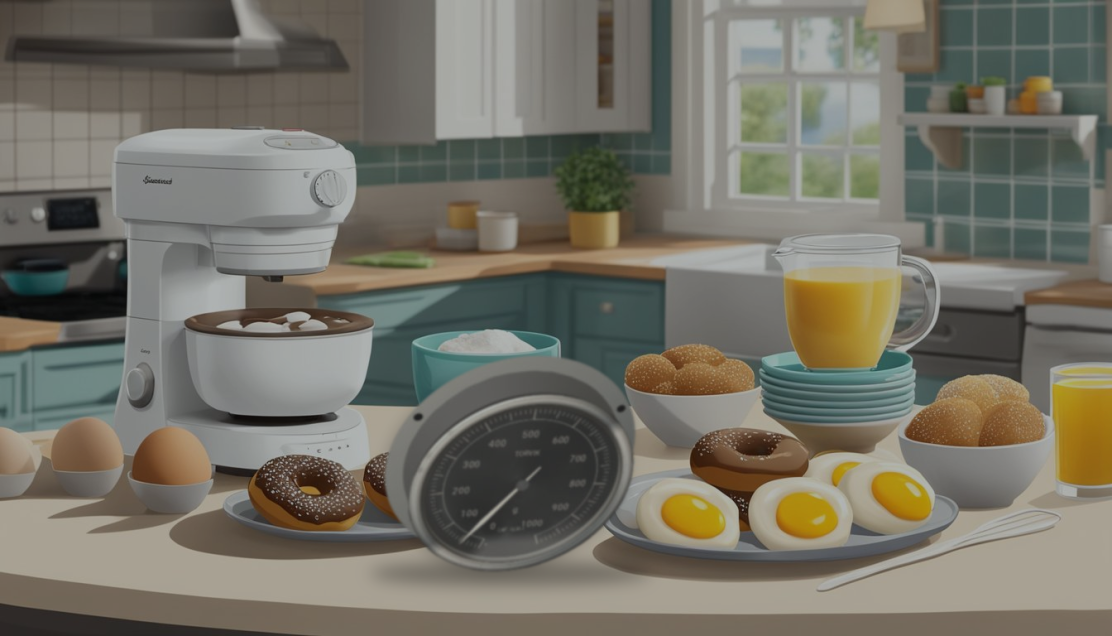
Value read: 50,g
